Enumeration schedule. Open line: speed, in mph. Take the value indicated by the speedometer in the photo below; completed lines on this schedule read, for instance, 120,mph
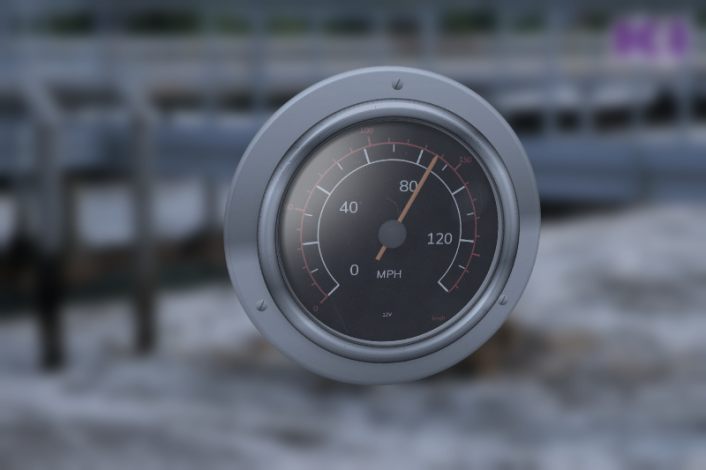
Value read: 85,mph
